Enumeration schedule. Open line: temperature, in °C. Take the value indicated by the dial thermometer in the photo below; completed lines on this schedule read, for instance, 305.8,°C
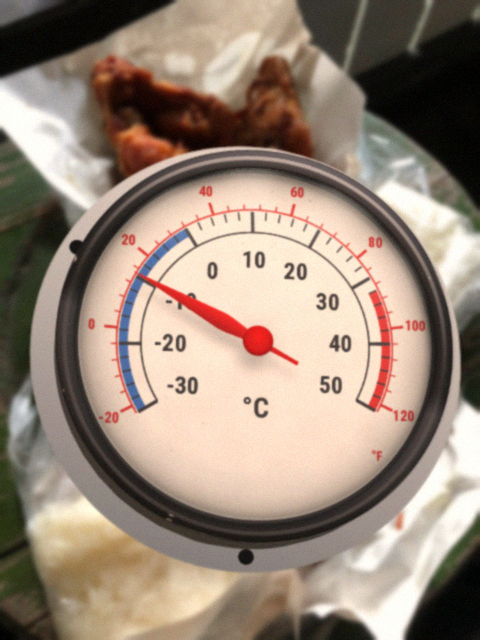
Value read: -10,°C
